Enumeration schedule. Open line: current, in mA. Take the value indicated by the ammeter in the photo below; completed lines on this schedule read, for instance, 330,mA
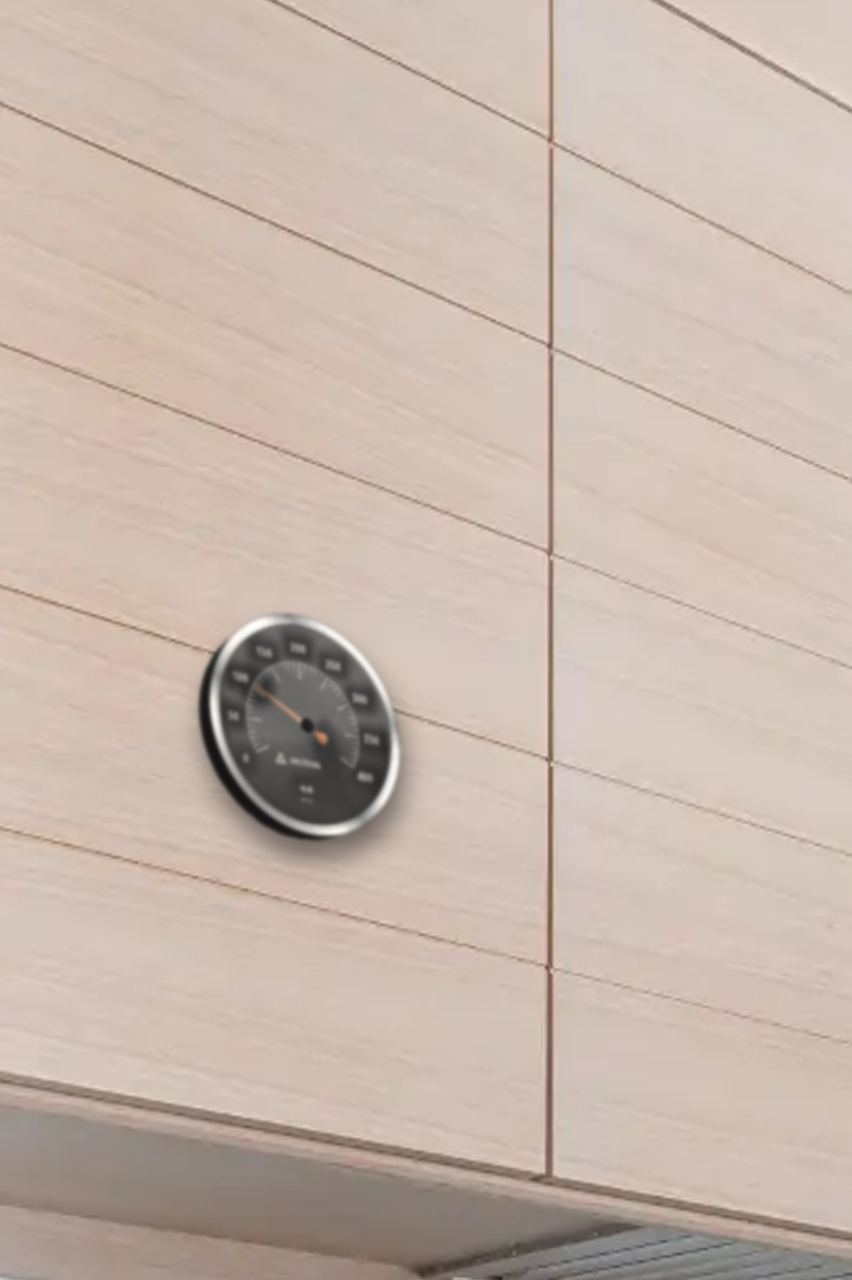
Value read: 100,mA
